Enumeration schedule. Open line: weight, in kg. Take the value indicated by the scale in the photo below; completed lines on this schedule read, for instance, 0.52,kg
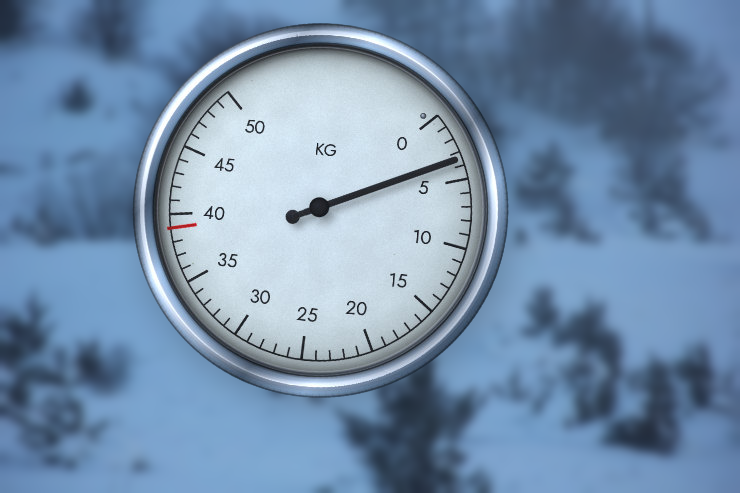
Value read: 3.5,kg
